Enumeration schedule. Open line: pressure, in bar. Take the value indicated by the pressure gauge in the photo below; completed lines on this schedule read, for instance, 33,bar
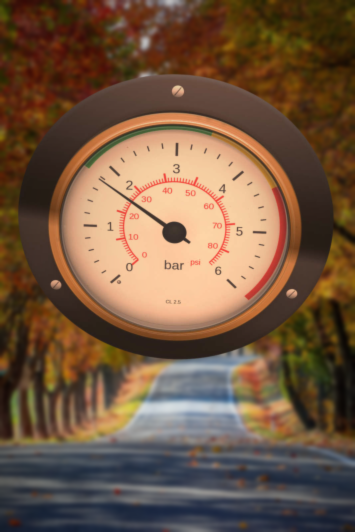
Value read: 1.8,bar
